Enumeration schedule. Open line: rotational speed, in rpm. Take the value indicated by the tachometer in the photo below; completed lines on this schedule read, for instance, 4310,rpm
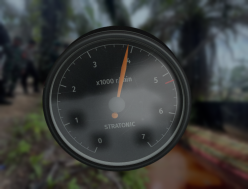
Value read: 3900,rpm
